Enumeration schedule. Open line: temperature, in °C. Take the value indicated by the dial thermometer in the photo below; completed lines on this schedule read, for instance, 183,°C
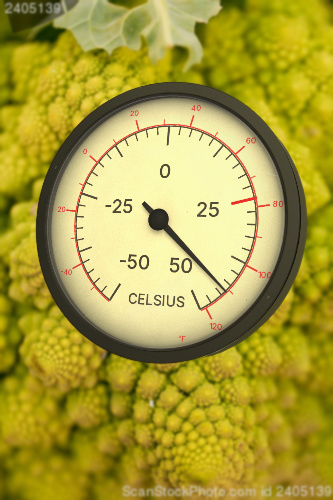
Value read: 43.75,°C
